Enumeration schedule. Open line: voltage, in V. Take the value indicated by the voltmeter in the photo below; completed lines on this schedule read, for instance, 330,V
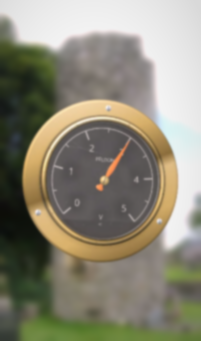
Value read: 3,V
